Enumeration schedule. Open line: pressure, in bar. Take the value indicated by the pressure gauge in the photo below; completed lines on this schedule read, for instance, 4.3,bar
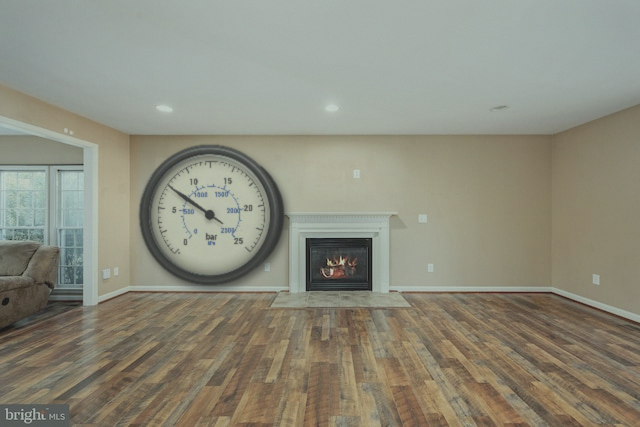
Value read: 7.5,bar
